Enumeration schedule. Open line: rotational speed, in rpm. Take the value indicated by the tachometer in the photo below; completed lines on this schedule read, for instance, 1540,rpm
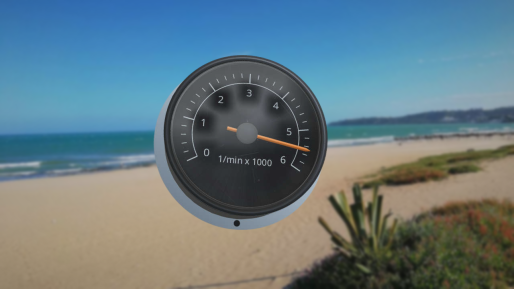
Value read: 5500,rpm
